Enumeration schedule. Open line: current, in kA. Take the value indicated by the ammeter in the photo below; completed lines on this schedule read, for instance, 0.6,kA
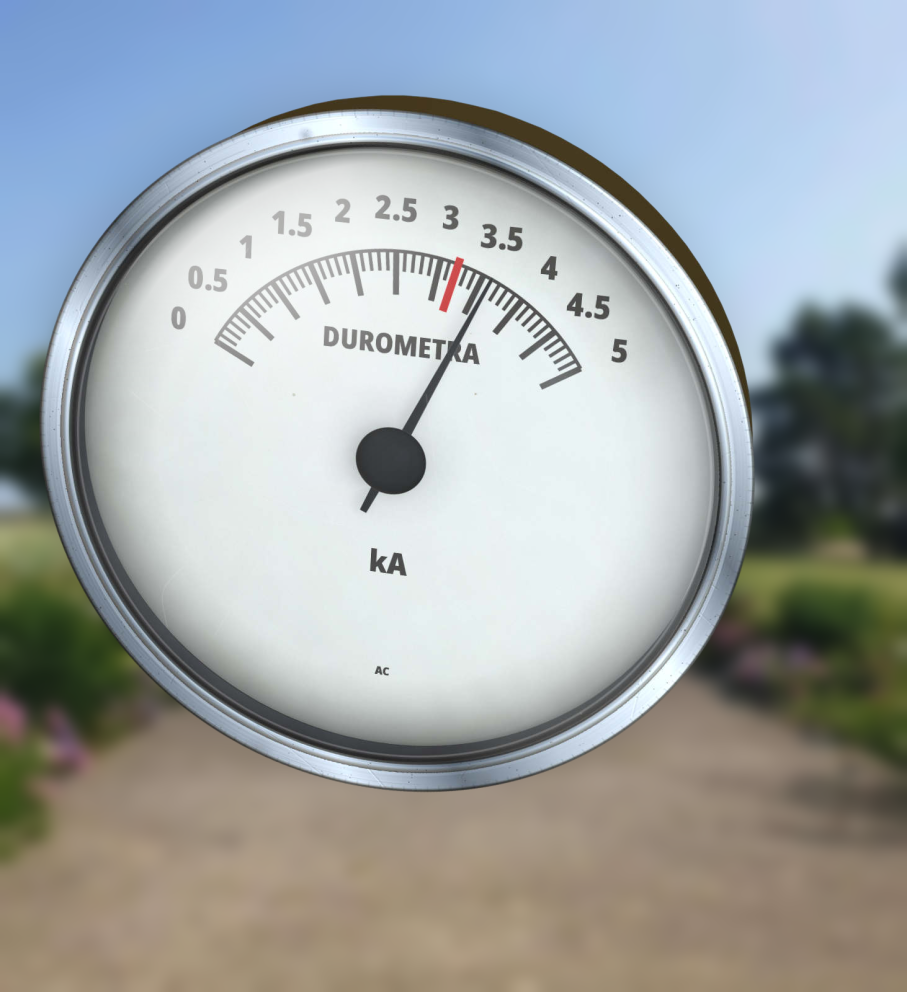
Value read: 3.6,kA
